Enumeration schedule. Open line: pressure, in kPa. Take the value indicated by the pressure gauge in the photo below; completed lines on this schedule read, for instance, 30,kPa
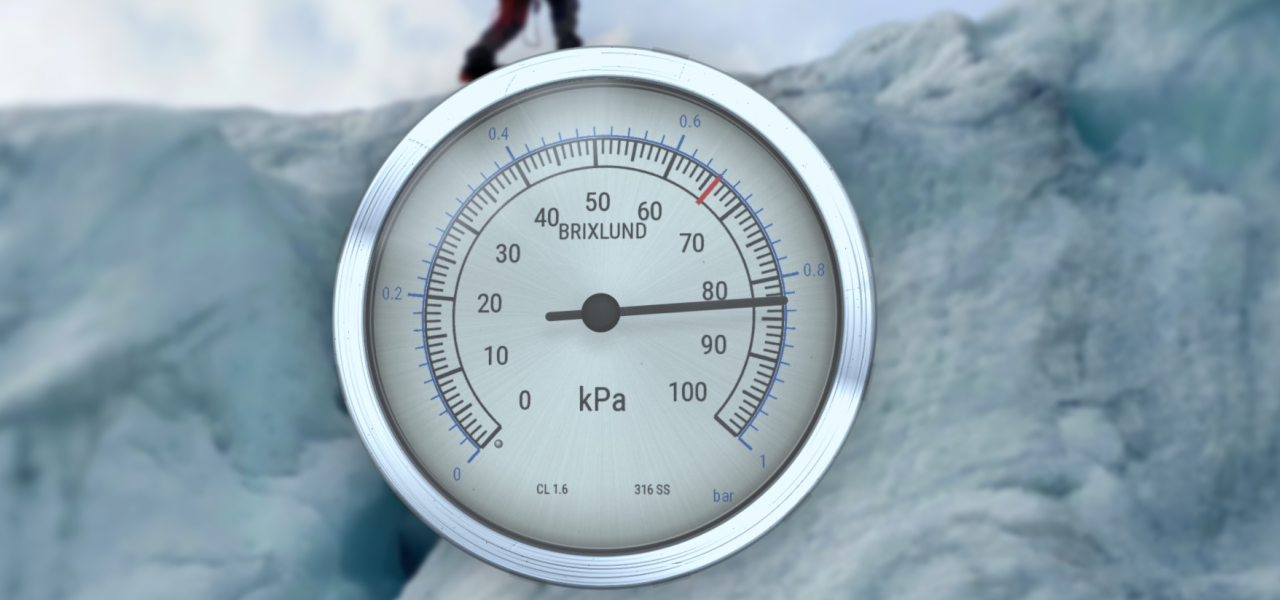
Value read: 83,kPa
